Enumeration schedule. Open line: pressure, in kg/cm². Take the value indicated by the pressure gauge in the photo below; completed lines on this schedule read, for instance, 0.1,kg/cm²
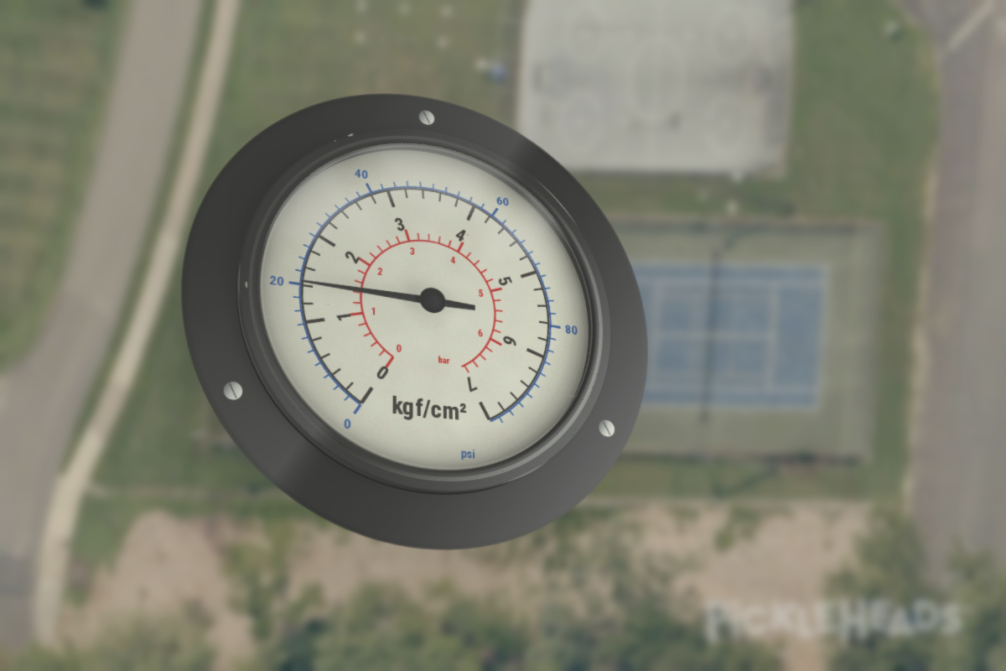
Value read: 1.4,kg/cm²
